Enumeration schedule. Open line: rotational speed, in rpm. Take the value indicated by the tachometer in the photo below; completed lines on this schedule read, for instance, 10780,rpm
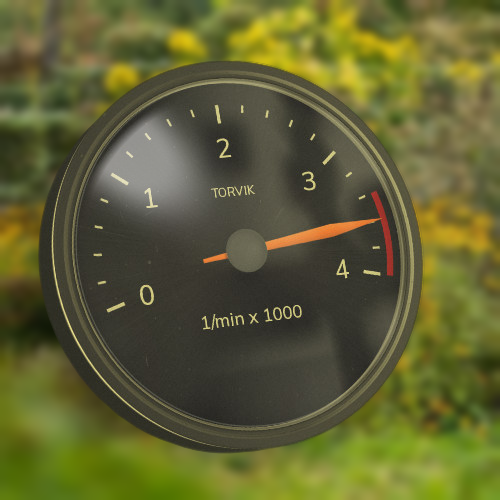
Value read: 3600,rpm
